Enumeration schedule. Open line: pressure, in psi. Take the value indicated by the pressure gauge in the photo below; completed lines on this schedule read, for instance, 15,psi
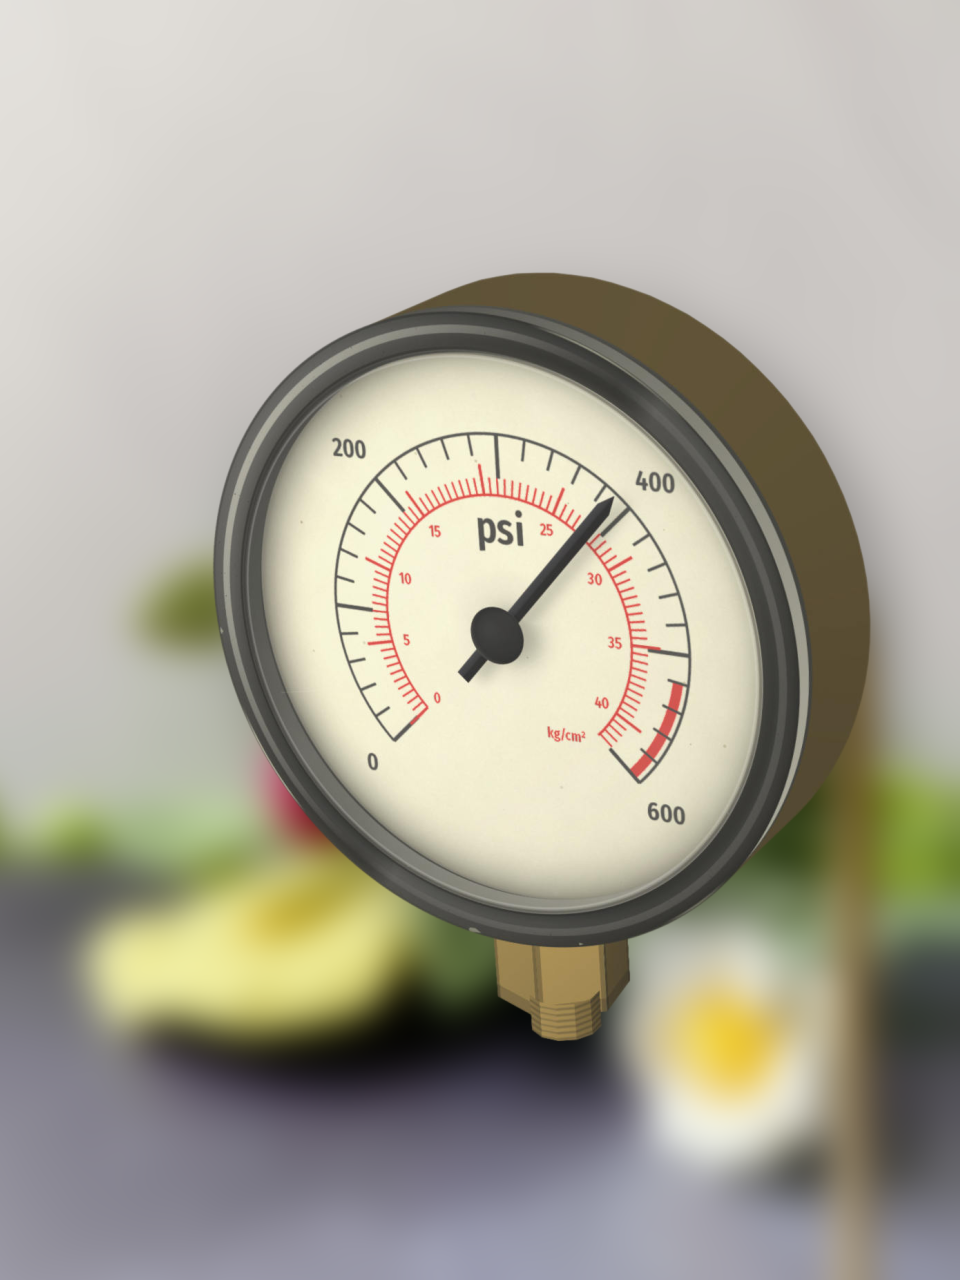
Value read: 390,psi
